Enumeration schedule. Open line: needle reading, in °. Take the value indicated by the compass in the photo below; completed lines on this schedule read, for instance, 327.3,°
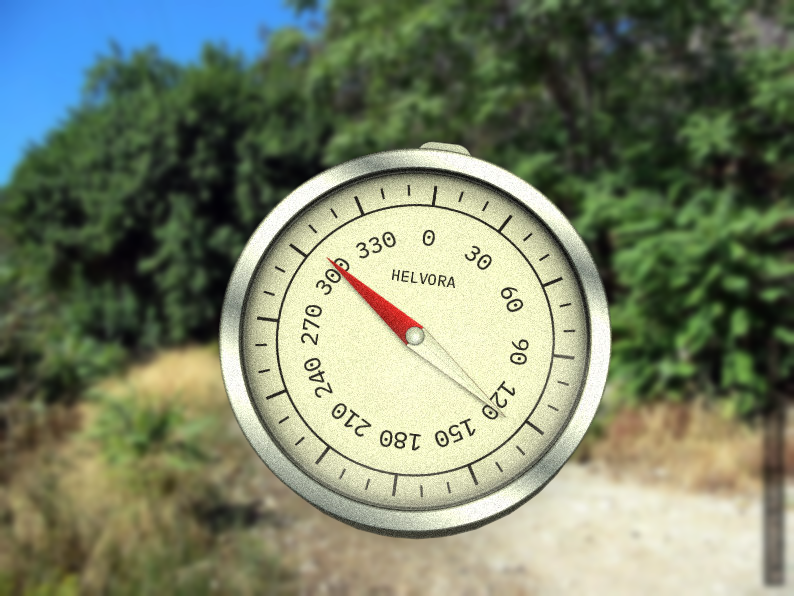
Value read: 305,°
